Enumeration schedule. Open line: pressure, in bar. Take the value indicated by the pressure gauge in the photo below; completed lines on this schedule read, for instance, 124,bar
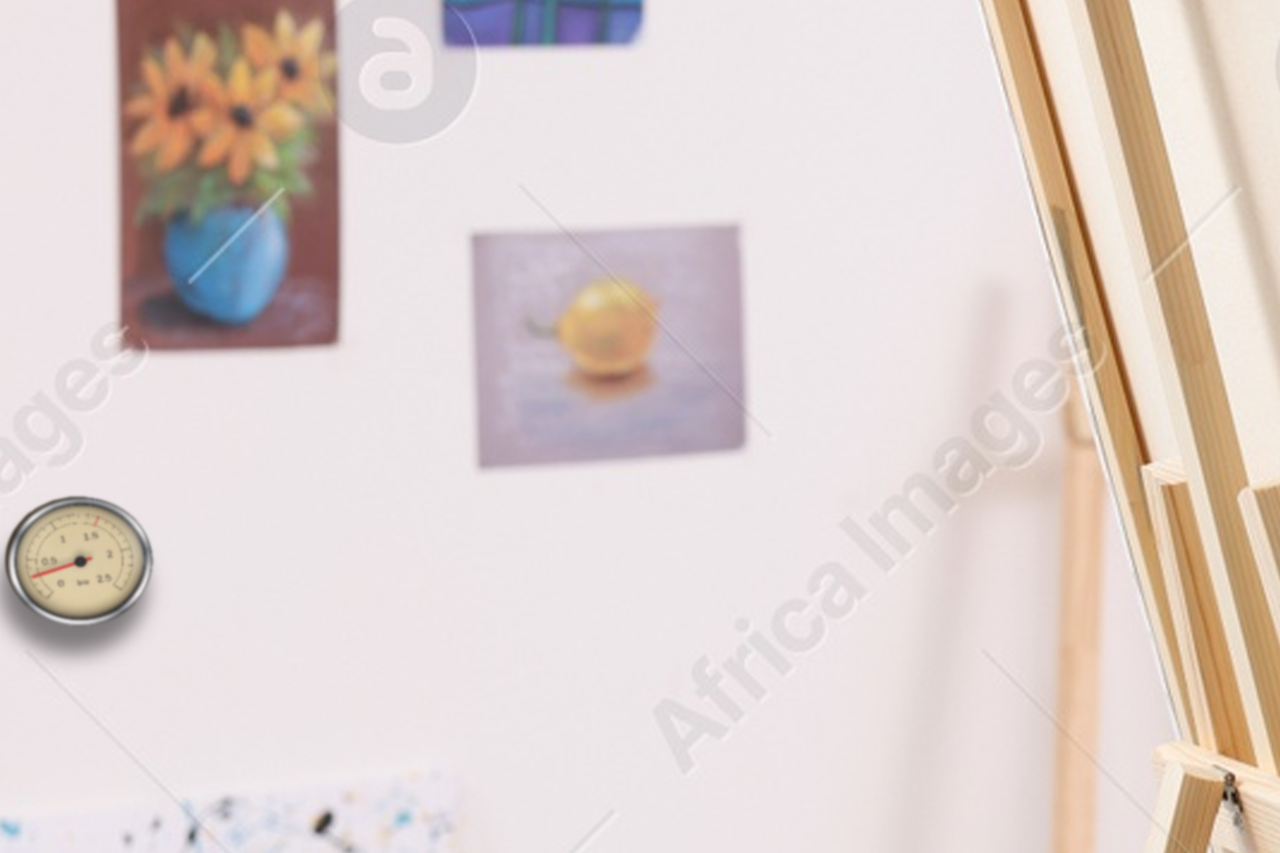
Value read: 0.3,bar
